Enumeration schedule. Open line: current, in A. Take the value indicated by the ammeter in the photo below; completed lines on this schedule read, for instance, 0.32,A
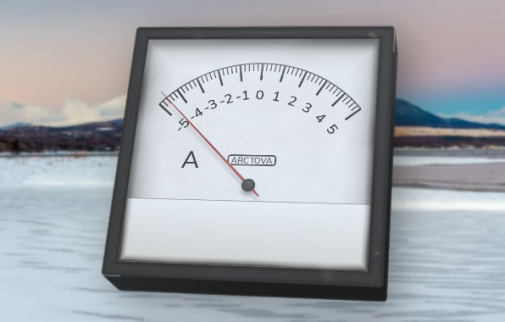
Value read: -4.6,A
